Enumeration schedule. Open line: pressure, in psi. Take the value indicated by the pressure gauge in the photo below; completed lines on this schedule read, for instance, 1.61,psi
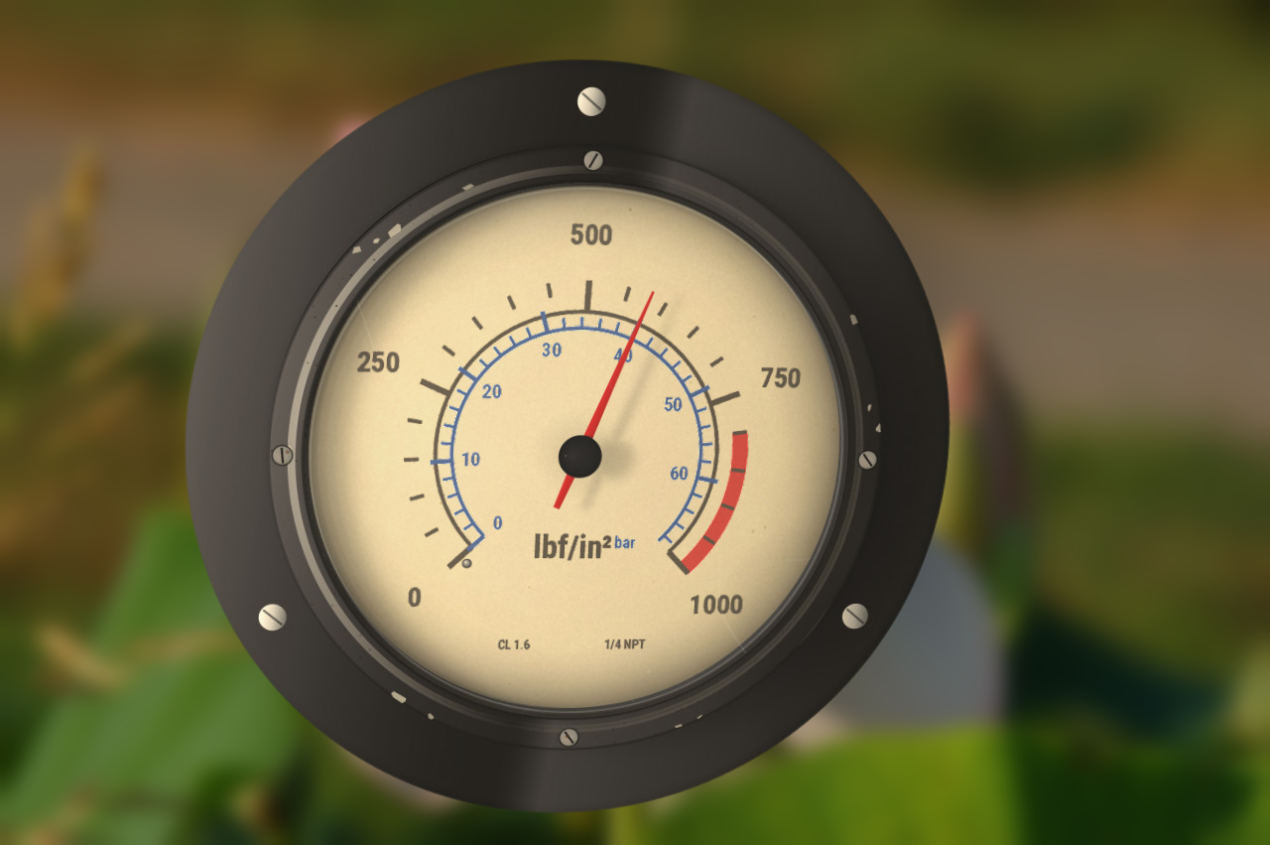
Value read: 575,psi
